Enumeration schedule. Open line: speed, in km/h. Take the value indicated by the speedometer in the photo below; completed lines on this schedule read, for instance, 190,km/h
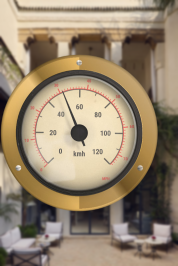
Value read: 50,km/h
